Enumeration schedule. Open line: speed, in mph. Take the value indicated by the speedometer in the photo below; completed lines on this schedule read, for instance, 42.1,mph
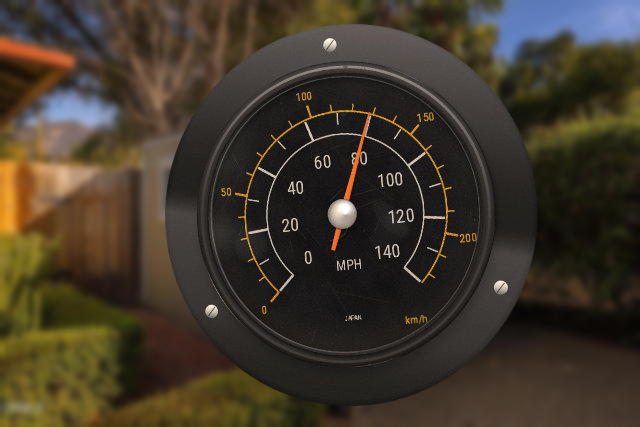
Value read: 80,mph
